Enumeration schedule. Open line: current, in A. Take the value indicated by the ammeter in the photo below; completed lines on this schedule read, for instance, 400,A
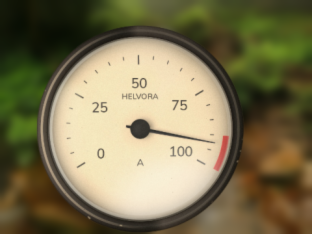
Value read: 92.5,A
